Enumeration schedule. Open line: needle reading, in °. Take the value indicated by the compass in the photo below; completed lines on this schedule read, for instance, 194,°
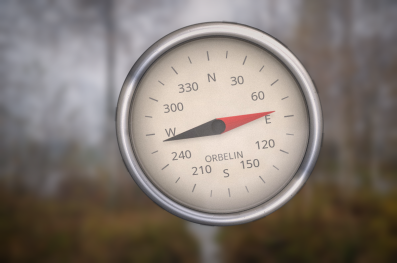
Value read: 82.5,°
